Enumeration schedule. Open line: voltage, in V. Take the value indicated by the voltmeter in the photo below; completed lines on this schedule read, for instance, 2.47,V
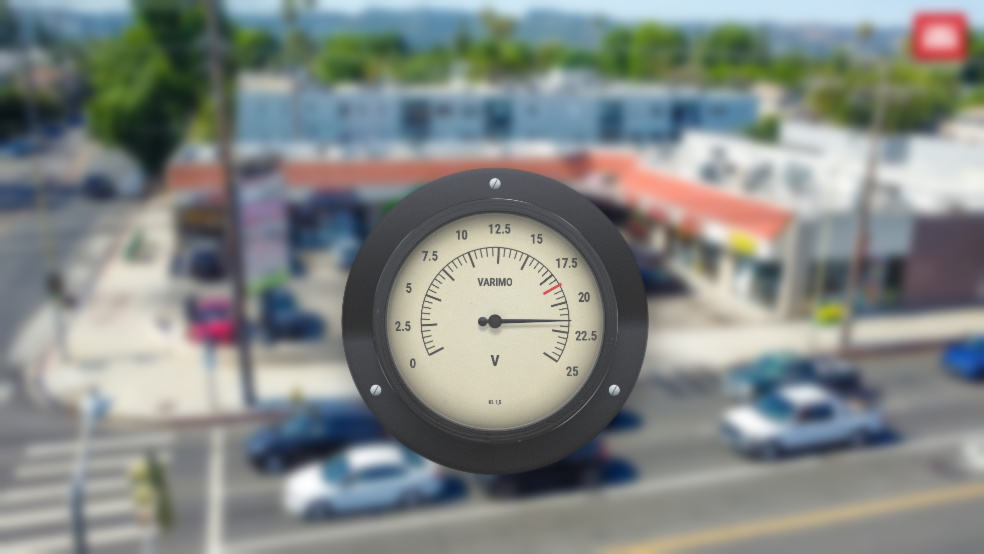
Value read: 21.5,V
